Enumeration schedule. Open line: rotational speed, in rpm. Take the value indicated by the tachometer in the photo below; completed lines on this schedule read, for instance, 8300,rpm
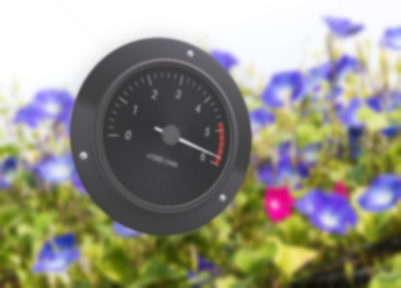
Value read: 5800,rpm
